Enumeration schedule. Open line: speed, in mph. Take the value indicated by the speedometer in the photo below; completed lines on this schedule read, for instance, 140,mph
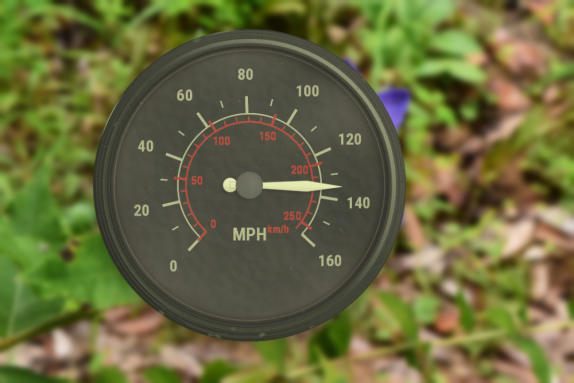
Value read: 135,mph
